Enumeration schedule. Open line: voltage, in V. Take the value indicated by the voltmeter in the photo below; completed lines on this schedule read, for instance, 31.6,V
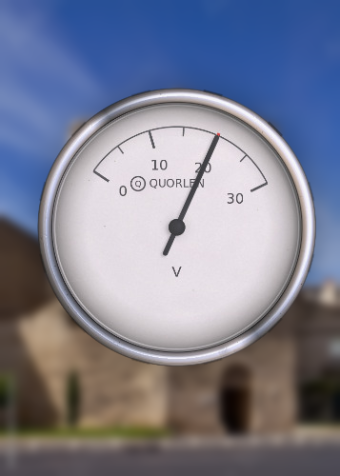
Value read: 20,V
